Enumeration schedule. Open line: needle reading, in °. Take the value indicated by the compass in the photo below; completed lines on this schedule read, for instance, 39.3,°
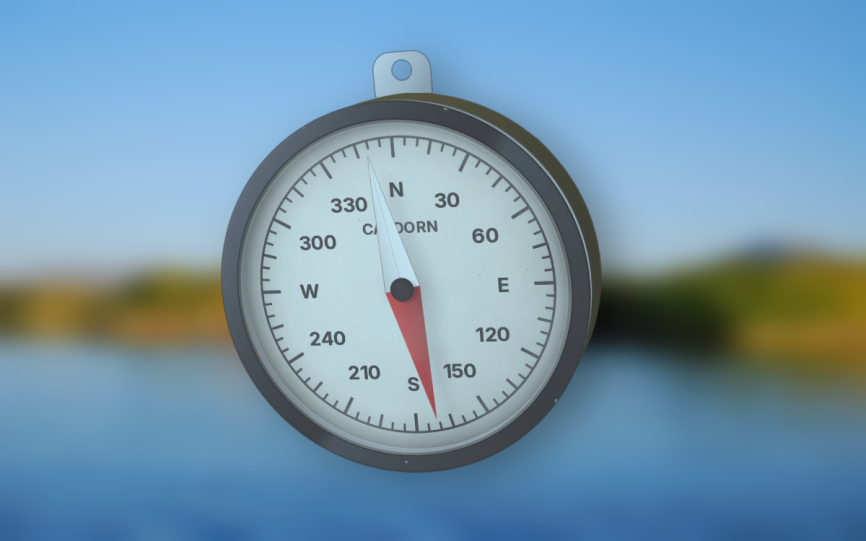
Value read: 170,°
